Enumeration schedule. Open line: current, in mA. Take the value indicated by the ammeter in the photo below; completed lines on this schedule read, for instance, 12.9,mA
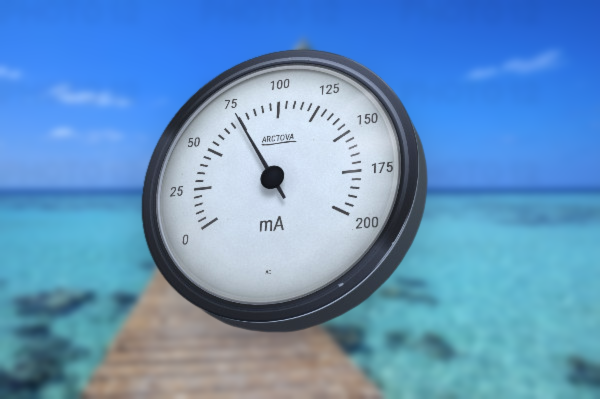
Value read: 75,mA
